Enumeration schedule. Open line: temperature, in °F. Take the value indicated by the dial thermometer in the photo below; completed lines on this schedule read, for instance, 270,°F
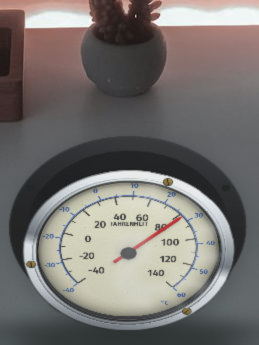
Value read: 80,°F
